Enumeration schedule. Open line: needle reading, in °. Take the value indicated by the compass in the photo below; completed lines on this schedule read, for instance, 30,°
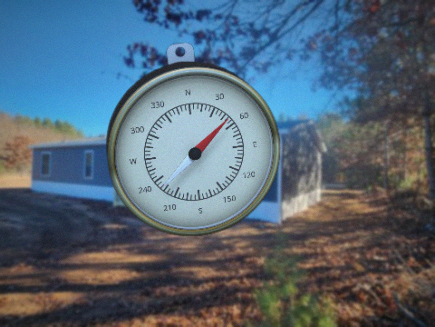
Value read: 50,°
